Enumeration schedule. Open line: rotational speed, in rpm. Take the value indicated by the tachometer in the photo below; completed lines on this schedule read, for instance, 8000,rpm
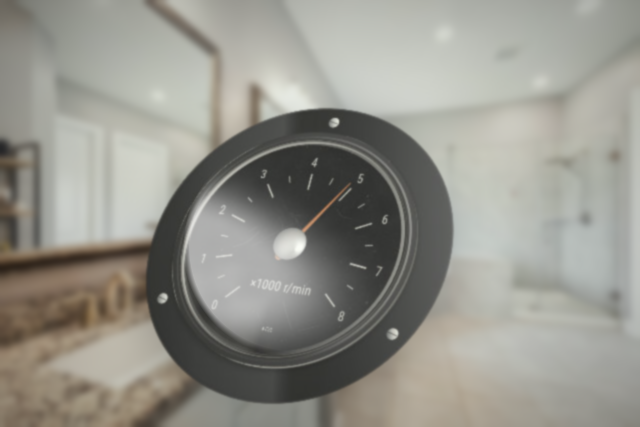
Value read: 5000,rpm
